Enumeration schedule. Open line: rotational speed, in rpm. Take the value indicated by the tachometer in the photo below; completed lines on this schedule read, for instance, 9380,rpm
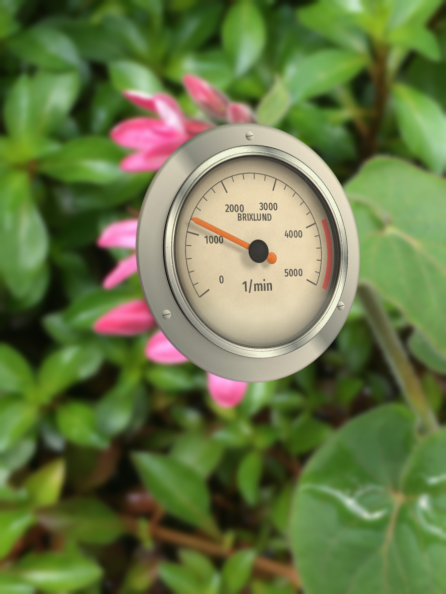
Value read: 1200,rpm
